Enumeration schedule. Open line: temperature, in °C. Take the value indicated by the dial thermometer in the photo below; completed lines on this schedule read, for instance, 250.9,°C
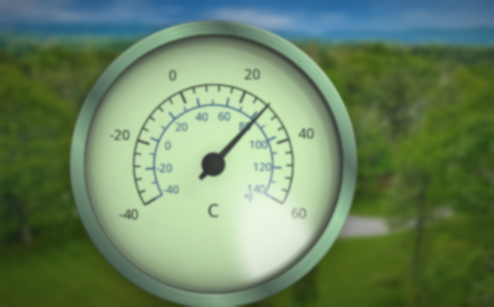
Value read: 28,°C
